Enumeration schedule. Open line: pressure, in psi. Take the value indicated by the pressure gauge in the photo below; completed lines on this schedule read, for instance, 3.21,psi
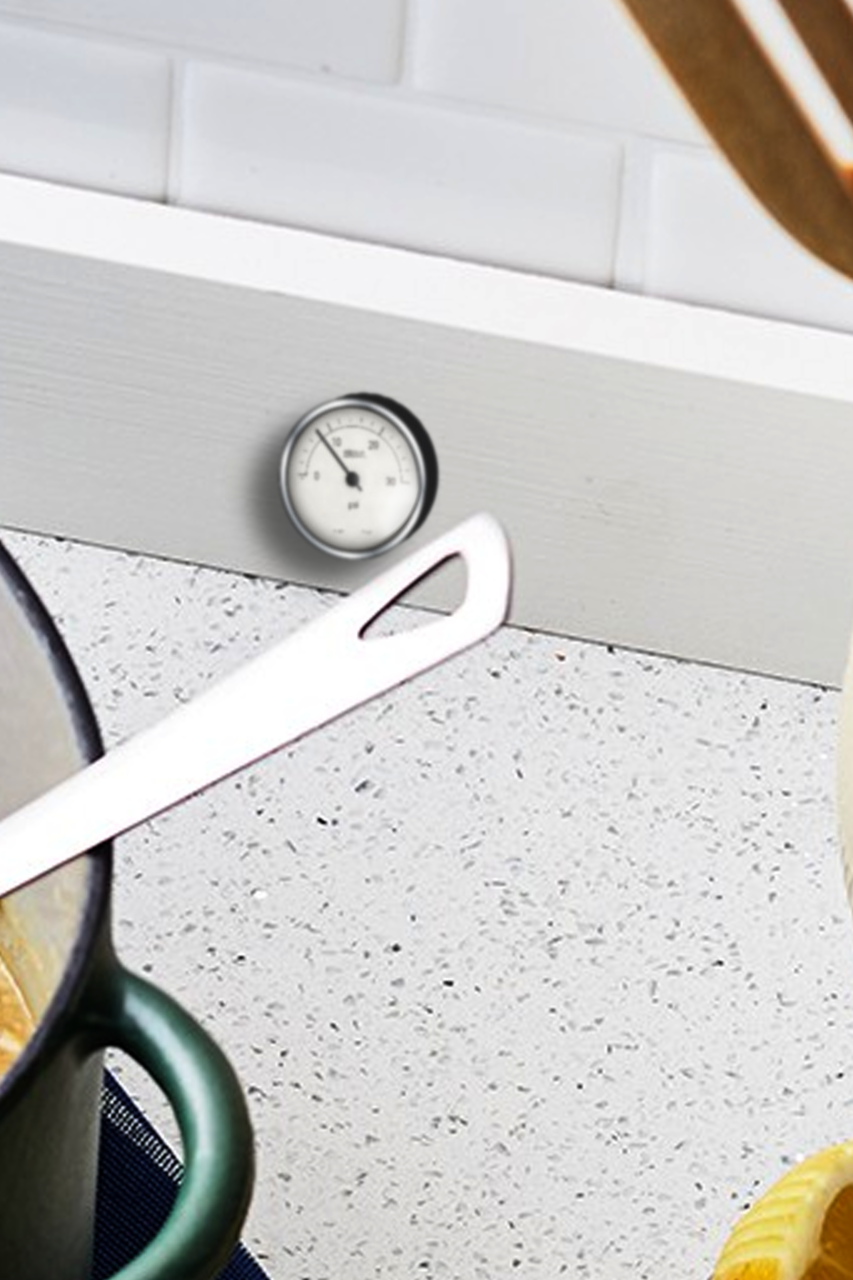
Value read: 8,psi
